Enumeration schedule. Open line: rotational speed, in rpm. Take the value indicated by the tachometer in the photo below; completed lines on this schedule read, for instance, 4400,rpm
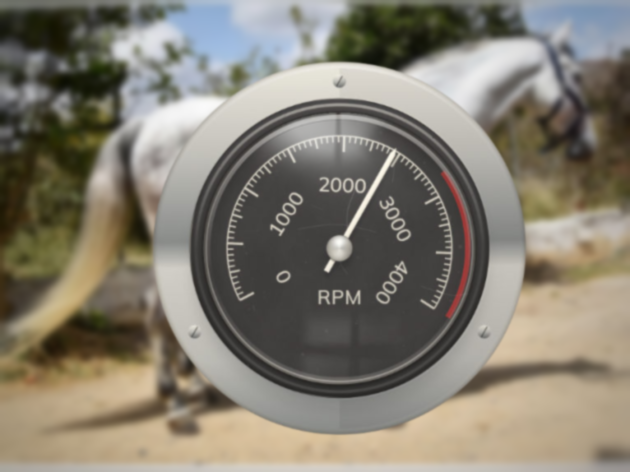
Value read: 2450,rpm
